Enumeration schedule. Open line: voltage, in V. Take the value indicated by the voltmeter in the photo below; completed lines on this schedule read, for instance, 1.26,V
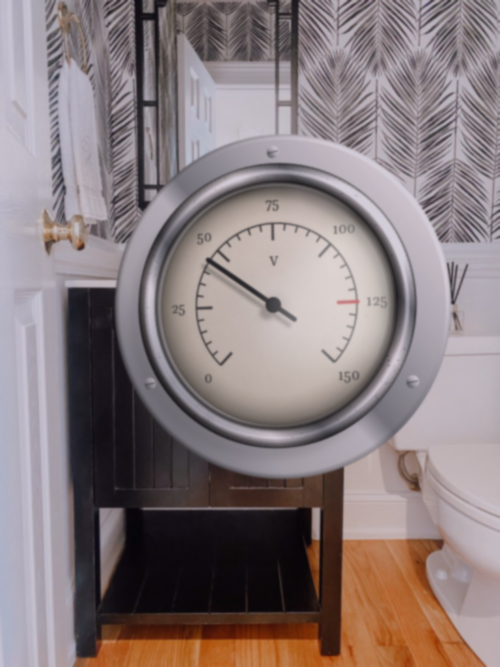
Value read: 45,V
